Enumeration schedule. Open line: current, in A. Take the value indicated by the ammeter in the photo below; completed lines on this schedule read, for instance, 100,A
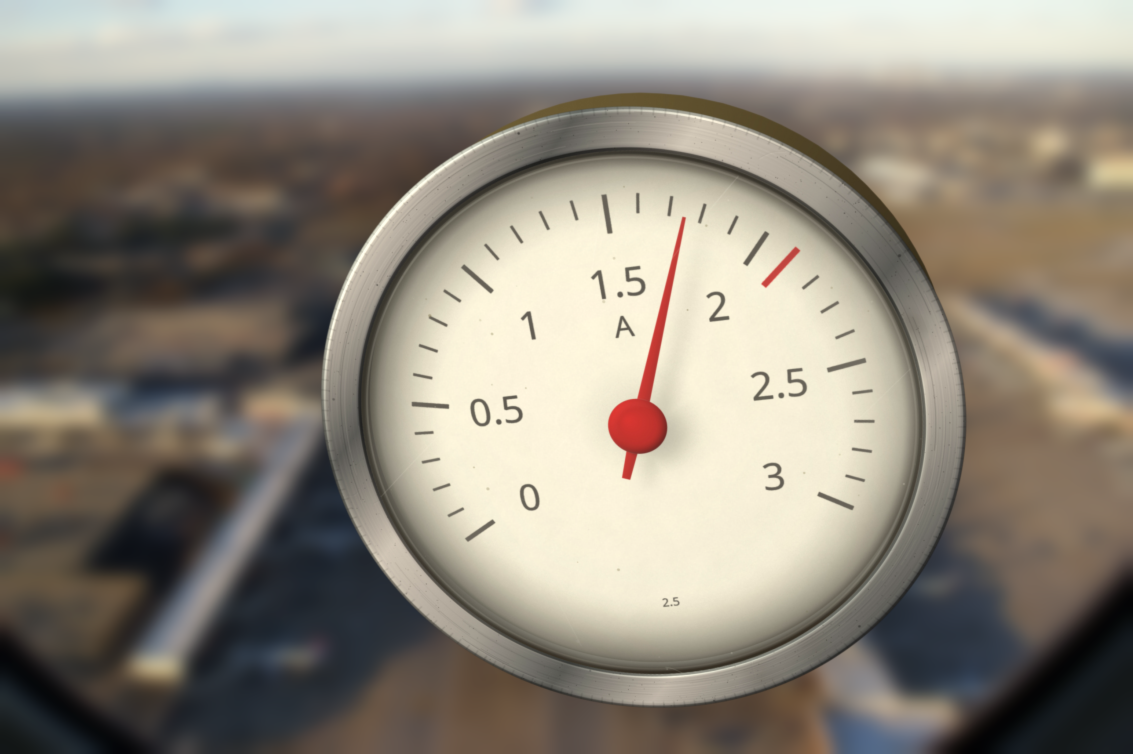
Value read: 1.75,A
